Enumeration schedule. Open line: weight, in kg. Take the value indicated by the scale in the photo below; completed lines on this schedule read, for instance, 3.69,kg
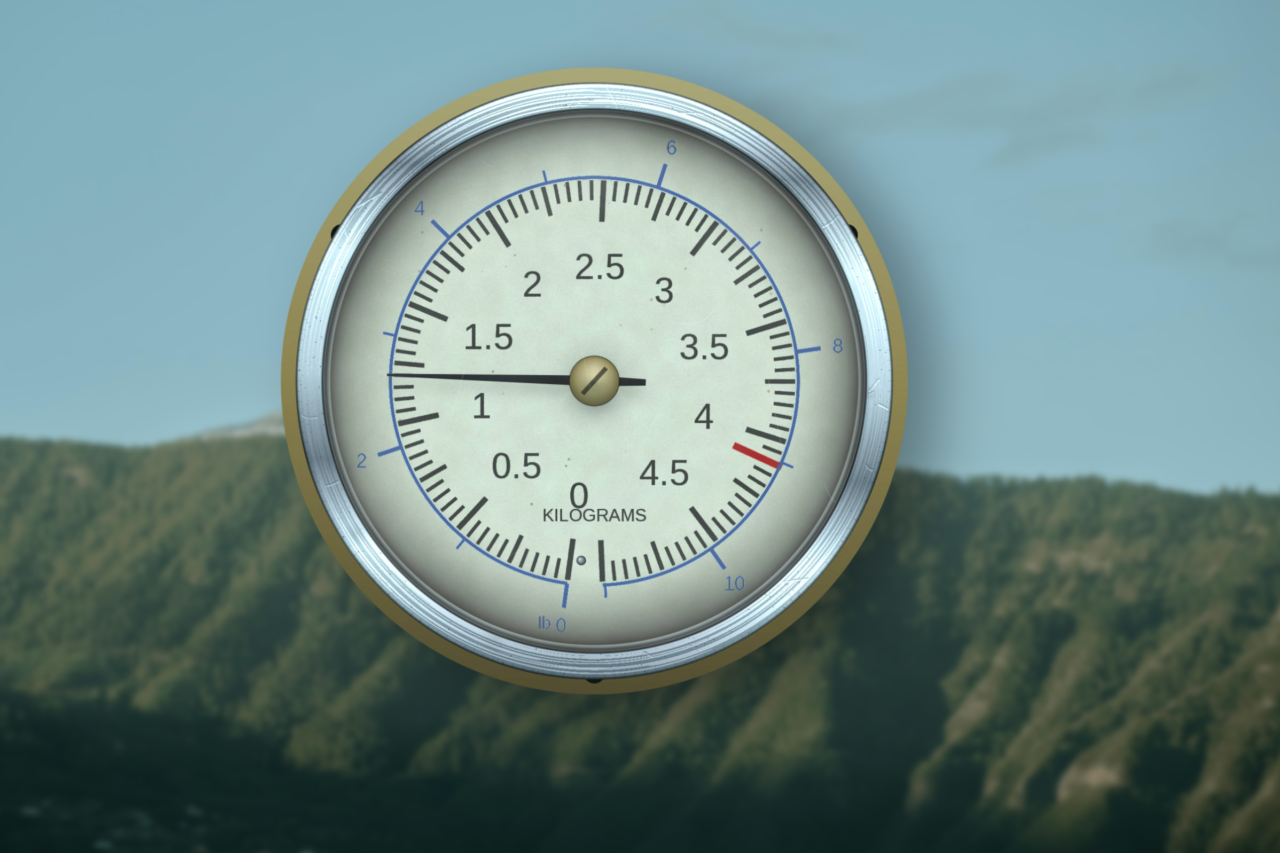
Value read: 1.2,kg
